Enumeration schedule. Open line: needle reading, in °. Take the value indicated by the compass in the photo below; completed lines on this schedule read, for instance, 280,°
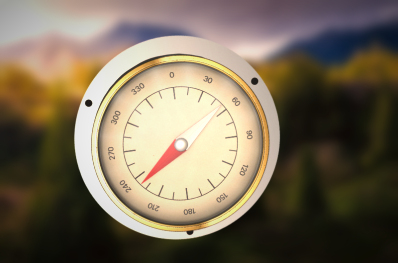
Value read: 232.5,°
